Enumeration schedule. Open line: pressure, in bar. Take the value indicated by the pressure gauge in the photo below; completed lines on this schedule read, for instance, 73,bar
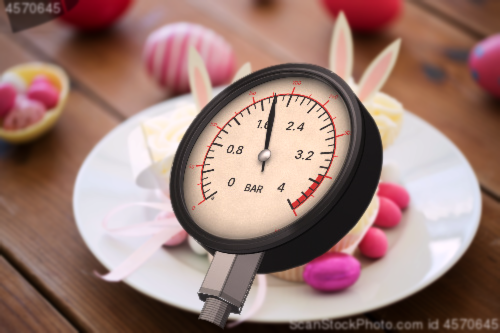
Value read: 1.8,bar
